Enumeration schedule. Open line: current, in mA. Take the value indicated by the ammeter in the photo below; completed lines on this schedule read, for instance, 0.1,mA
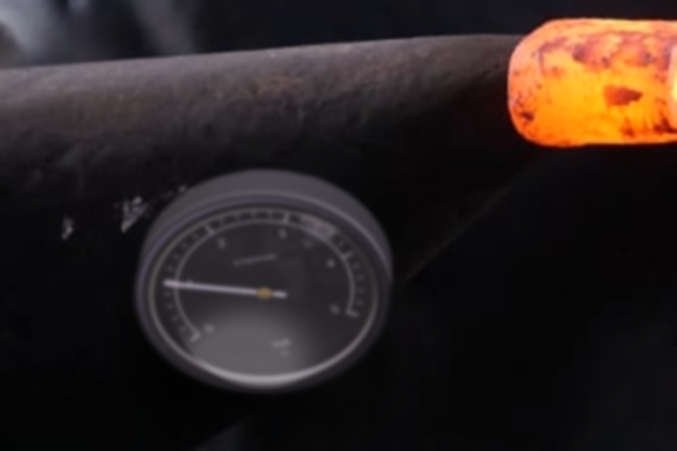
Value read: 1,mA
